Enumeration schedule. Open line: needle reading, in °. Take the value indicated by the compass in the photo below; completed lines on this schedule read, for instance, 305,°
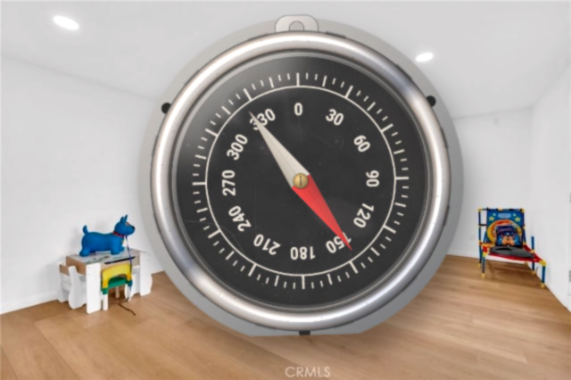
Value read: 145,°
